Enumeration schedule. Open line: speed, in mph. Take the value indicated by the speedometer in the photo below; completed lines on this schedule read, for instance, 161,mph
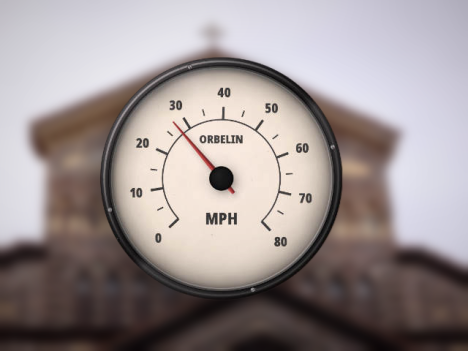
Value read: 27.5,mph
